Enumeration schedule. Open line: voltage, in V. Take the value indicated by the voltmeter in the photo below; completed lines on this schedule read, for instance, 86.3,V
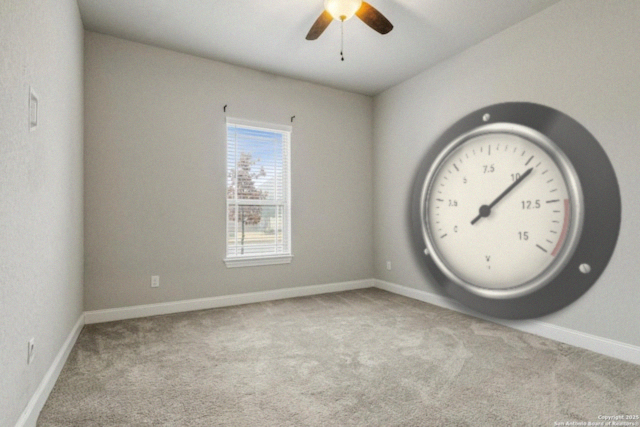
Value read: 10.5,V
